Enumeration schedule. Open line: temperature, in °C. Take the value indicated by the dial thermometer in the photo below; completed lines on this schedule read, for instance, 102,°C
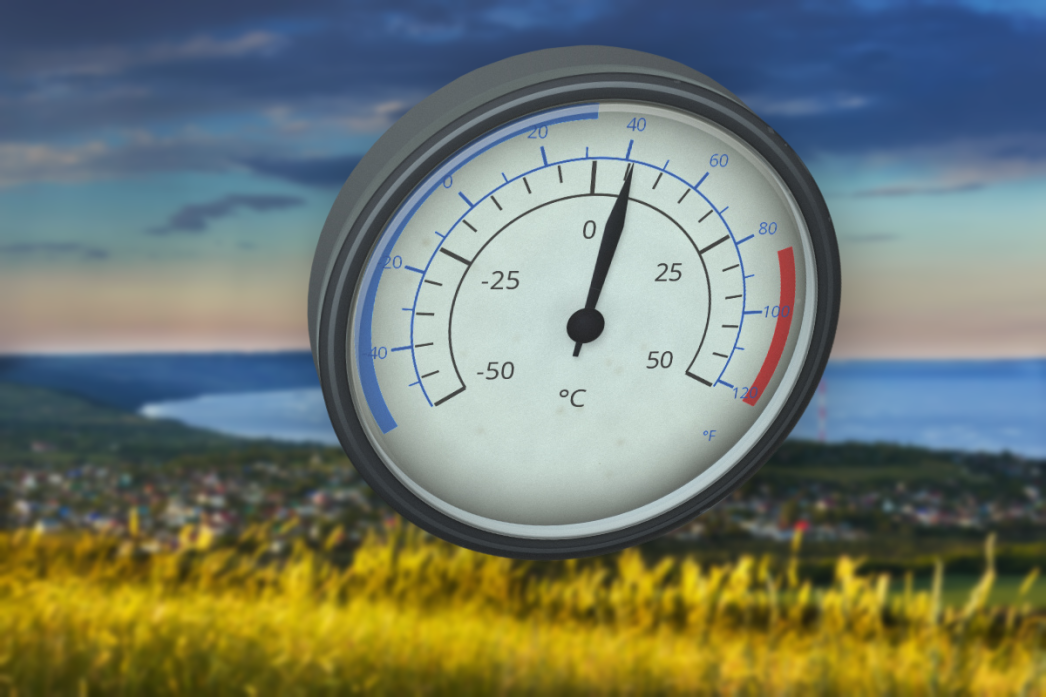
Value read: 5,°C
